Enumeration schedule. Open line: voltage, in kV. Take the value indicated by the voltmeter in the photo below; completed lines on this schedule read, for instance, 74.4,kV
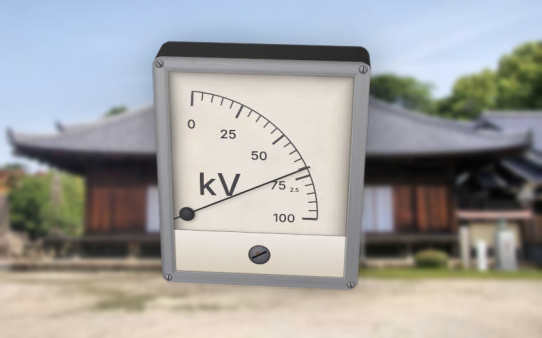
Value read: 70,kV
